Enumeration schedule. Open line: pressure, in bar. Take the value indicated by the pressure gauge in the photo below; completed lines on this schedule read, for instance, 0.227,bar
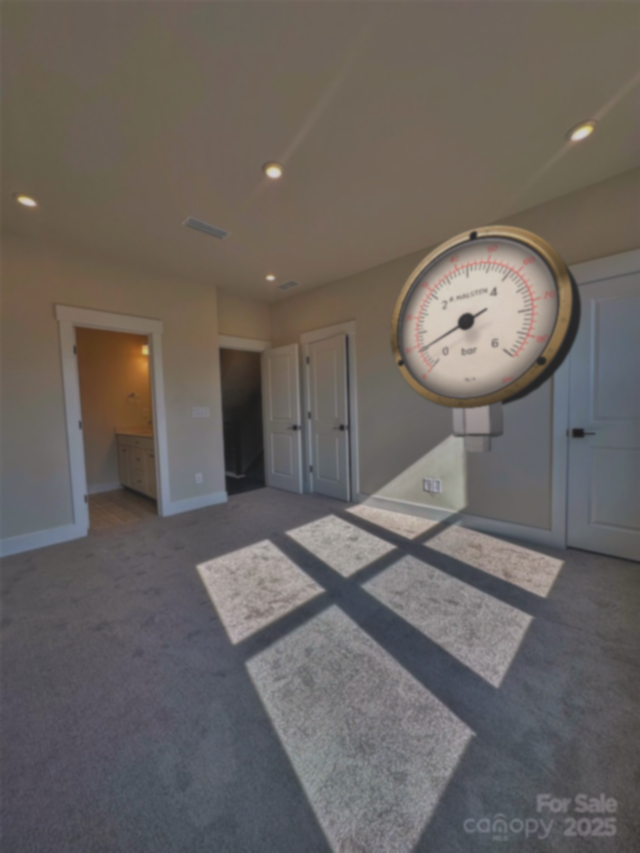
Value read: 0.5,bar
